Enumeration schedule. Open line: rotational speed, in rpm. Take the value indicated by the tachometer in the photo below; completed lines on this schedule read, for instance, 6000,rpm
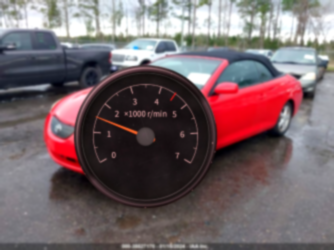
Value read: 1500,rpm
